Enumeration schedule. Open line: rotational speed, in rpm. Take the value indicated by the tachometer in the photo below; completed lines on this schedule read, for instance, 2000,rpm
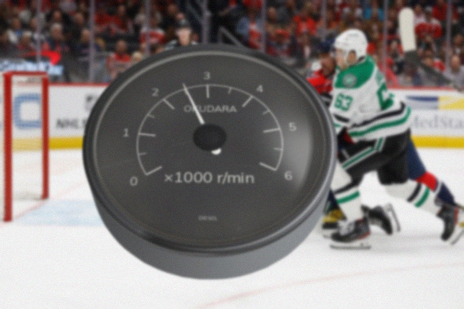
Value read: 2500,rpm
